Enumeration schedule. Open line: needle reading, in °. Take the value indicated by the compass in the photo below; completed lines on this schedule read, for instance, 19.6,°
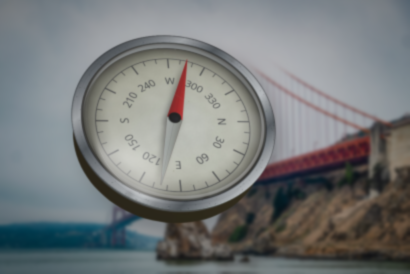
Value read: 285,°
